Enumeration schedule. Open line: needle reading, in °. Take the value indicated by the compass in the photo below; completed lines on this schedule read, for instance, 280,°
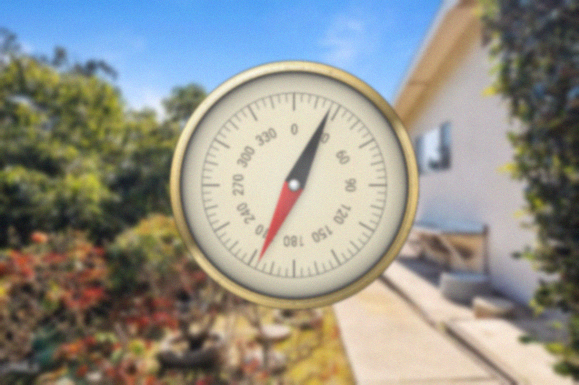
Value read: 205,°
